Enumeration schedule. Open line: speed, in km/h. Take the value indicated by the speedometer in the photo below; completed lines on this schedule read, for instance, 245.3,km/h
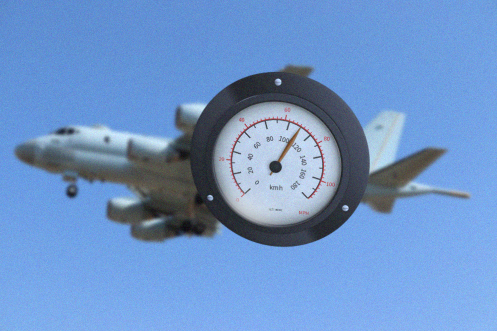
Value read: 110,km/h
